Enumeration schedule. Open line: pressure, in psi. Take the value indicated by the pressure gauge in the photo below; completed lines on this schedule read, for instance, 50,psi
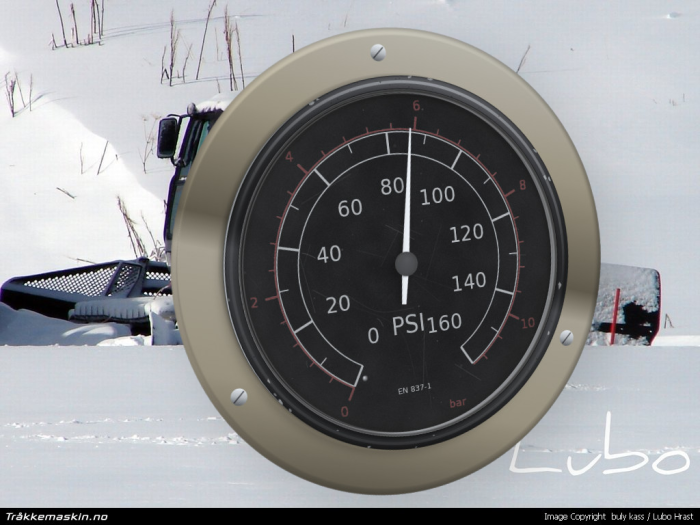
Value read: 85,psi
